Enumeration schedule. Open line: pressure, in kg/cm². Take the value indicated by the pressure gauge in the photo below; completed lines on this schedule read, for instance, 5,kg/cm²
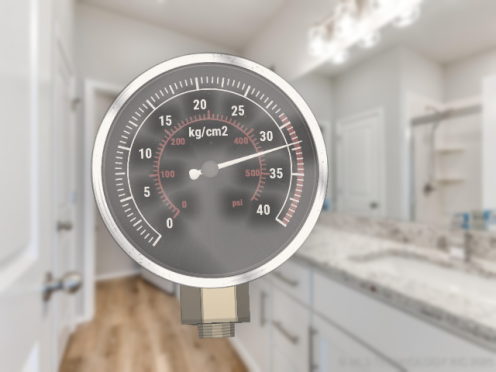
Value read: 32,kg/cm²
